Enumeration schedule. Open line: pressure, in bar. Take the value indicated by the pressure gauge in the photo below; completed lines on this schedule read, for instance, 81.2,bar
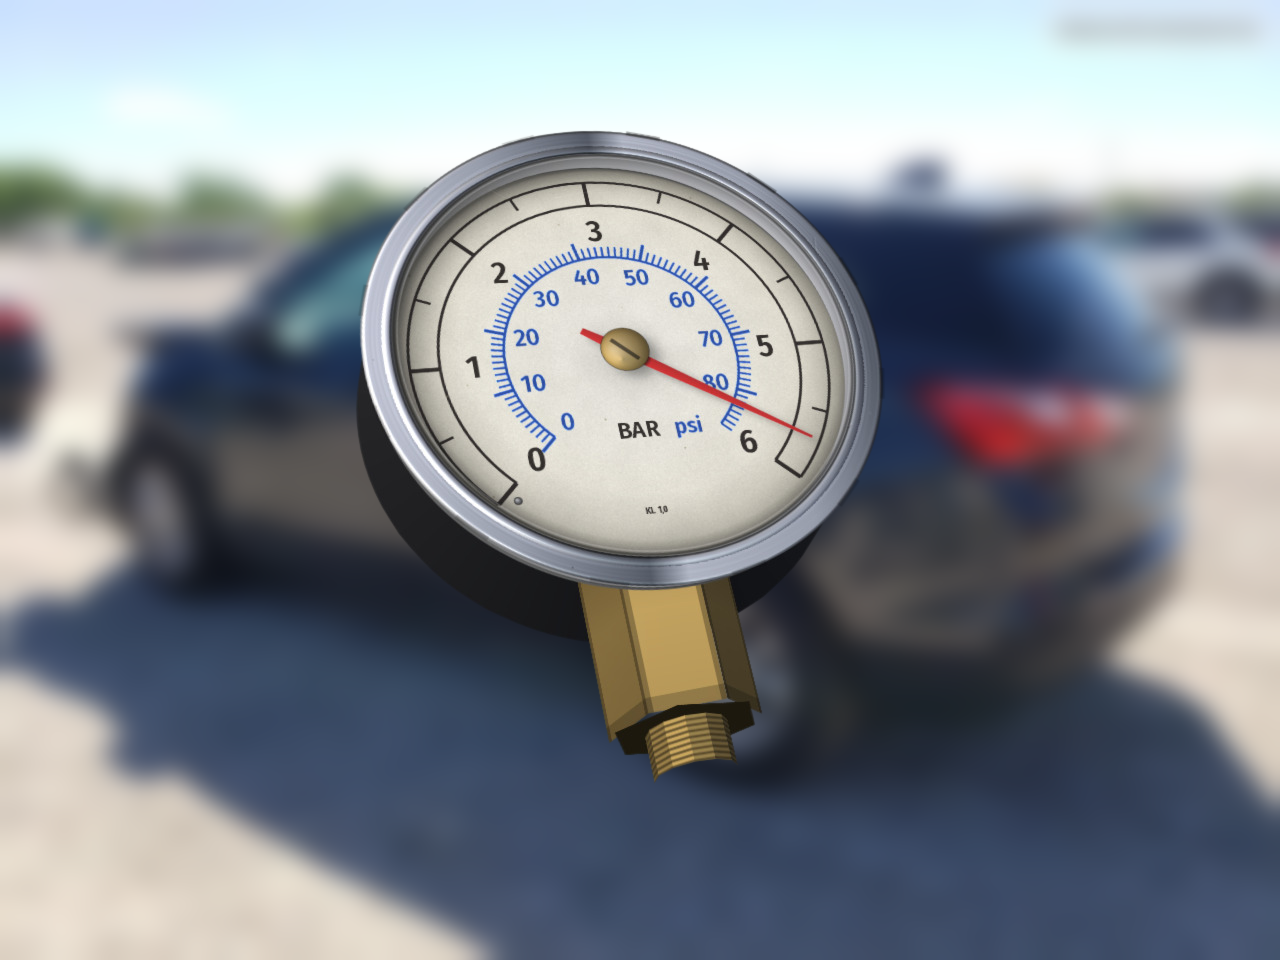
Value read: 5.75,bar
